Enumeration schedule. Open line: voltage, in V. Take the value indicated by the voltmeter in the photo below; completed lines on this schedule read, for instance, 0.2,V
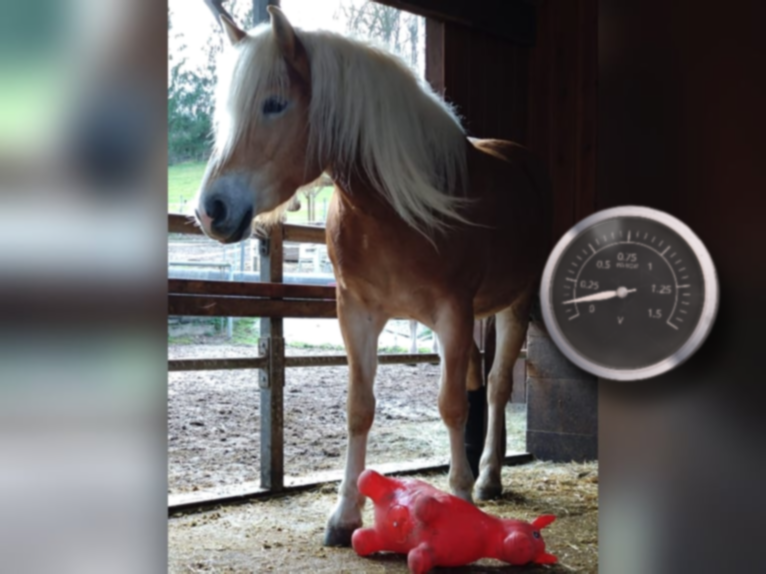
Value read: 0.1,V
